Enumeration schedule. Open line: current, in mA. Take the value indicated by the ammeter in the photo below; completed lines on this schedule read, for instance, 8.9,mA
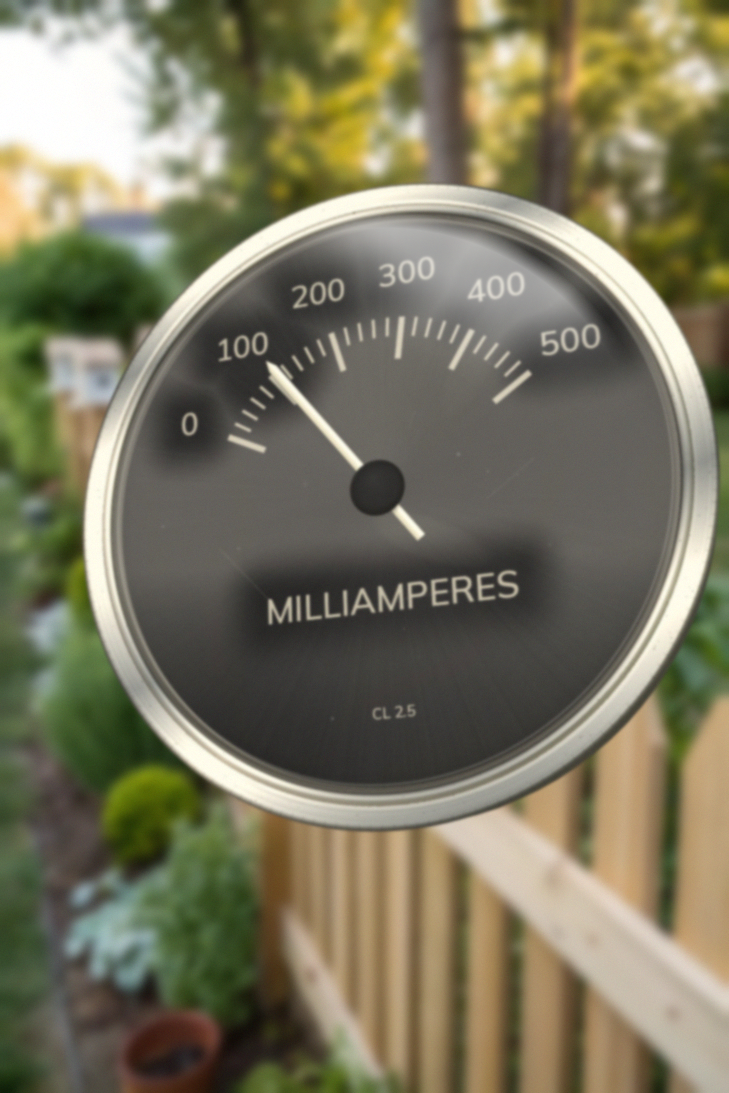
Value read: 110,mA
